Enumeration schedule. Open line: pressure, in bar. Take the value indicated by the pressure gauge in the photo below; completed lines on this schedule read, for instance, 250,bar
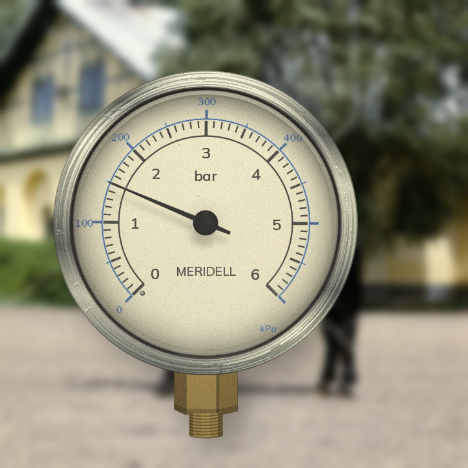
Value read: 1.5,bar
